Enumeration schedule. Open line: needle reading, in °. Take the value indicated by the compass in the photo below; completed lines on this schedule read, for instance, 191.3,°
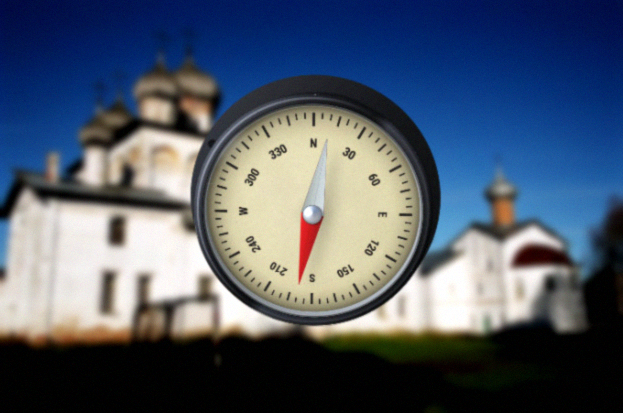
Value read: 190,°
